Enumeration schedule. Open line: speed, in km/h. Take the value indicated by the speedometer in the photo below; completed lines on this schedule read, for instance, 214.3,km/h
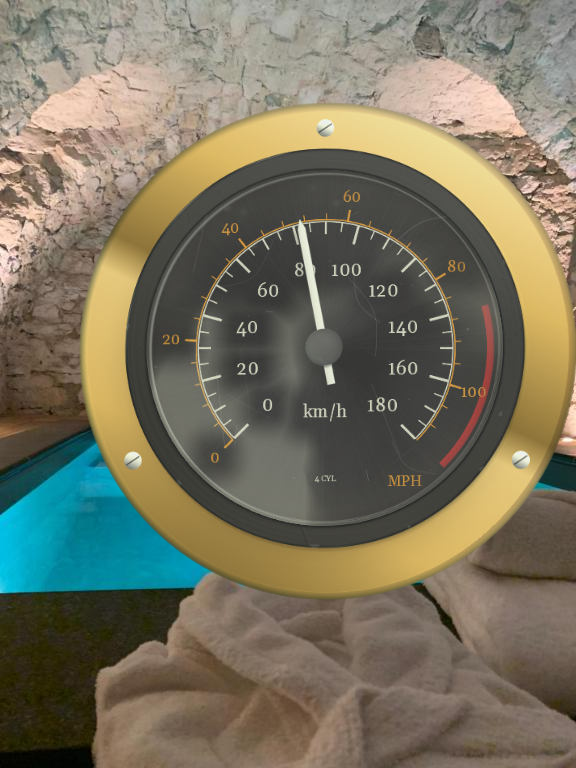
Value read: 82.5,km/h
